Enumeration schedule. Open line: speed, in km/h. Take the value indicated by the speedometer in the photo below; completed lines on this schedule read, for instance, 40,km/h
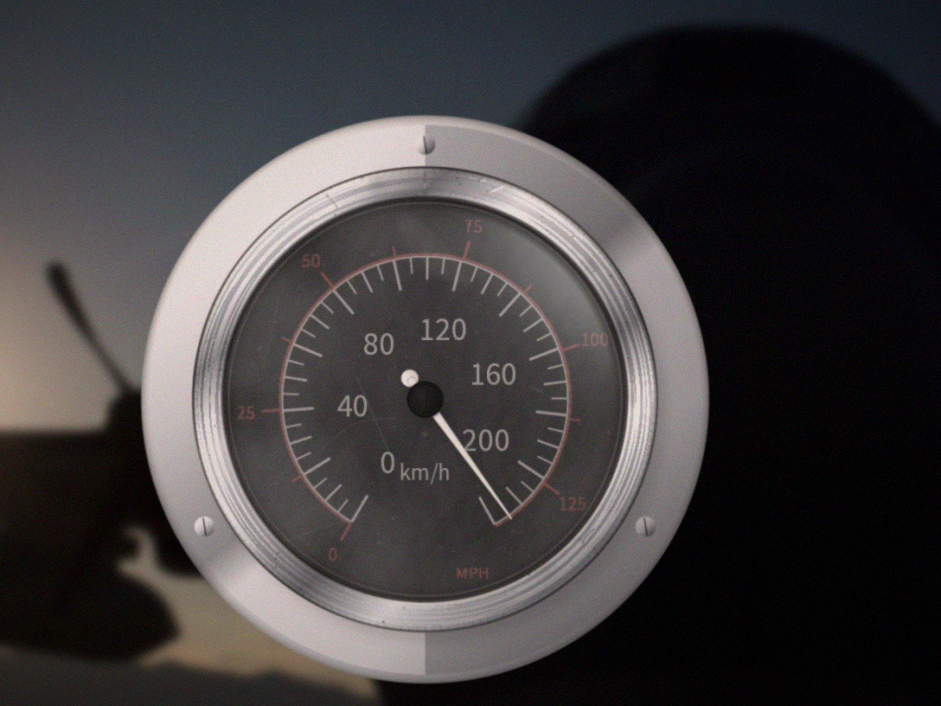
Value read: 215,km/h
